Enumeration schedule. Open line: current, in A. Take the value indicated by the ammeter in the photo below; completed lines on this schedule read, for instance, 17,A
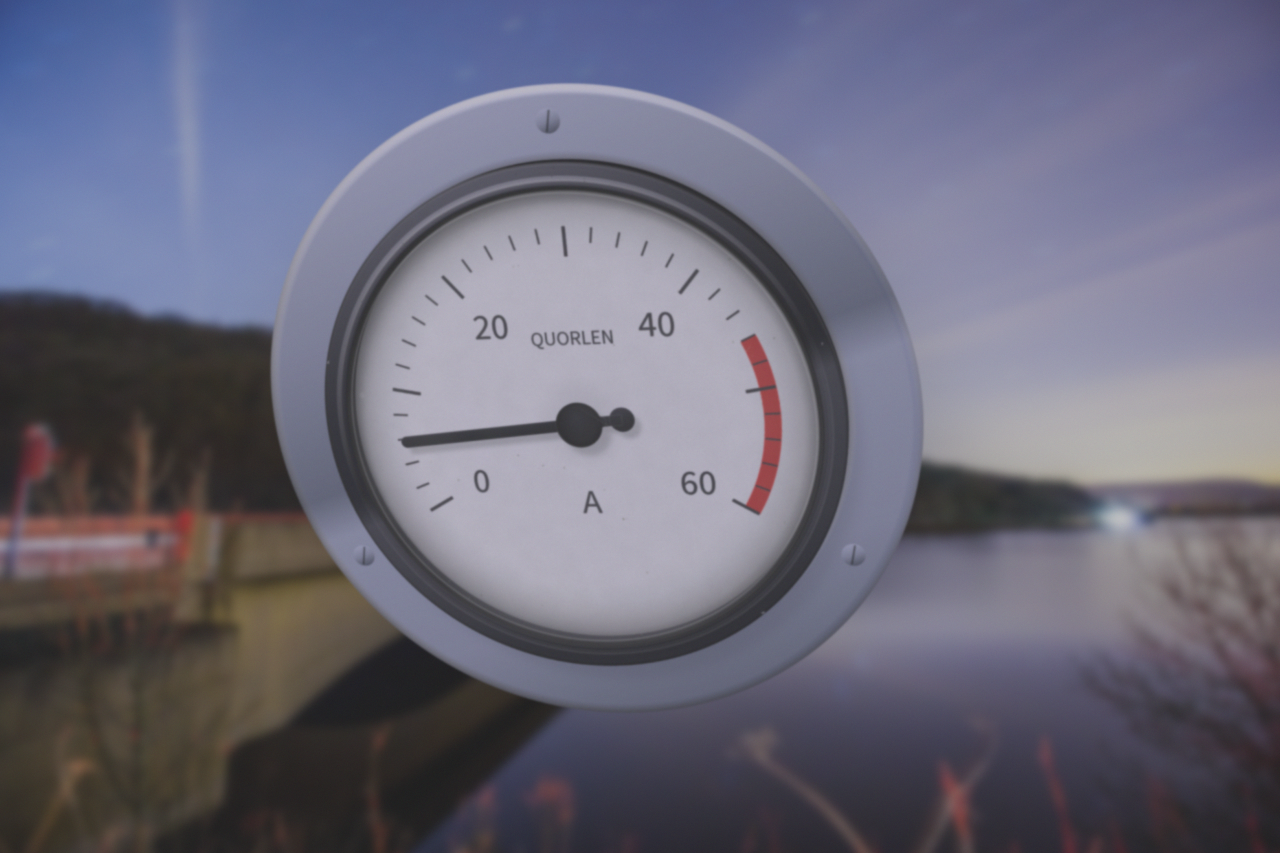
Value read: 6,A
